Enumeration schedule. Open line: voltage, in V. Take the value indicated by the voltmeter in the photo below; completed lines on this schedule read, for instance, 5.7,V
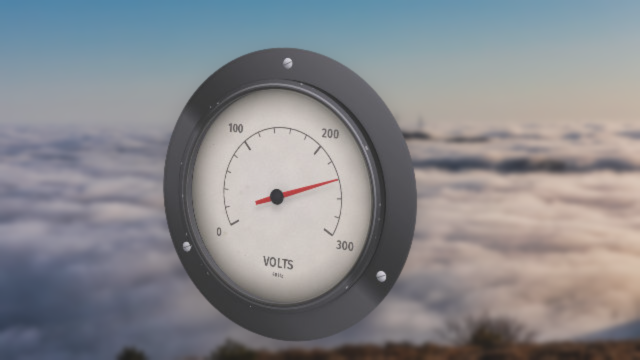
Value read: 240,V
